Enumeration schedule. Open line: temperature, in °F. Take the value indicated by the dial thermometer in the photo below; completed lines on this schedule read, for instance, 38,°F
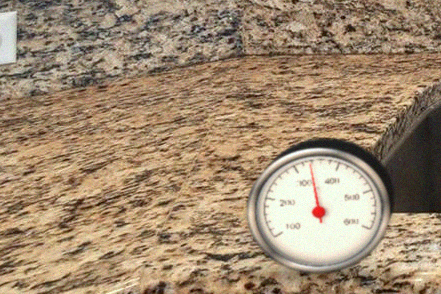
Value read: 340,°F
